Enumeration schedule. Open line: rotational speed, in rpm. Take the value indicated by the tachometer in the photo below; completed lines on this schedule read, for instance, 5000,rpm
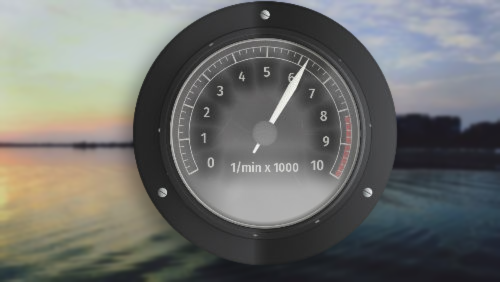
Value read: 6200,rpm
